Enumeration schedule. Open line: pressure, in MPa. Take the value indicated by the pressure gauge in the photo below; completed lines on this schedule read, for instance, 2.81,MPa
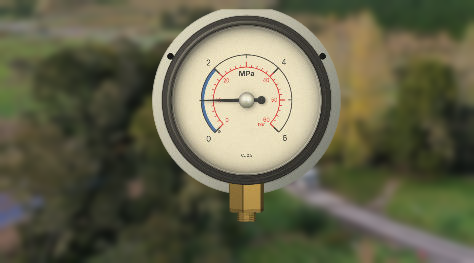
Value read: 1,MPa
